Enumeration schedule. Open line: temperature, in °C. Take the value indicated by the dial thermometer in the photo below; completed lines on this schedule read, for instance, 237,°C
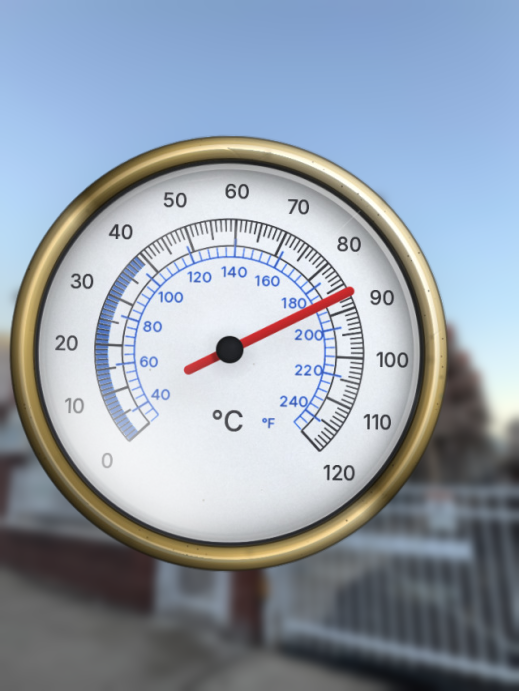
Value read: 87,°C
